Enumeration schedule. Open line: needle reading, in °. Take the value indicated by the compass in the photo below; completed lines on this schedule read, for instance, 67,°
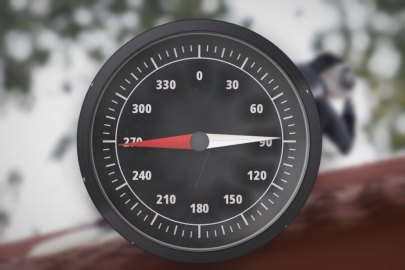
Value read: 267.5,°
